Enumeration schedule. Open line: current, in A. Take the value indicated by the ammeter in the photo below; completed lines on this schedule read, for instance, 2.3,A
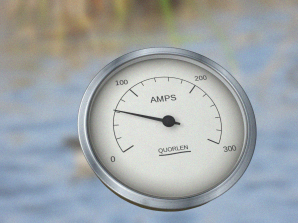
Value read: 60,A
